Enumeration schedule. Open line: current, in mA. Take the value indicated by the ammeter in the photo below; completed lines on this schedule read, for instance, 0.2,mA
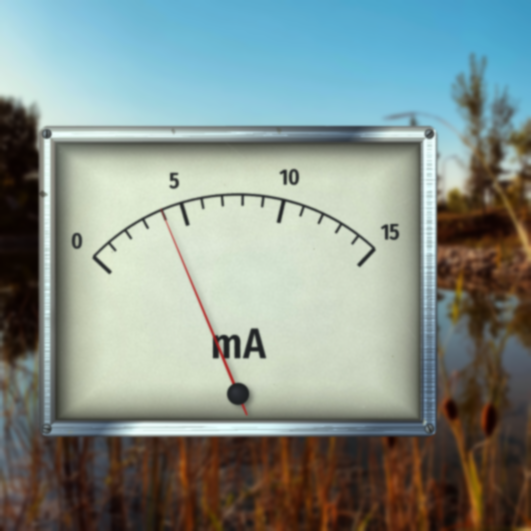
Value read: 4,mA
